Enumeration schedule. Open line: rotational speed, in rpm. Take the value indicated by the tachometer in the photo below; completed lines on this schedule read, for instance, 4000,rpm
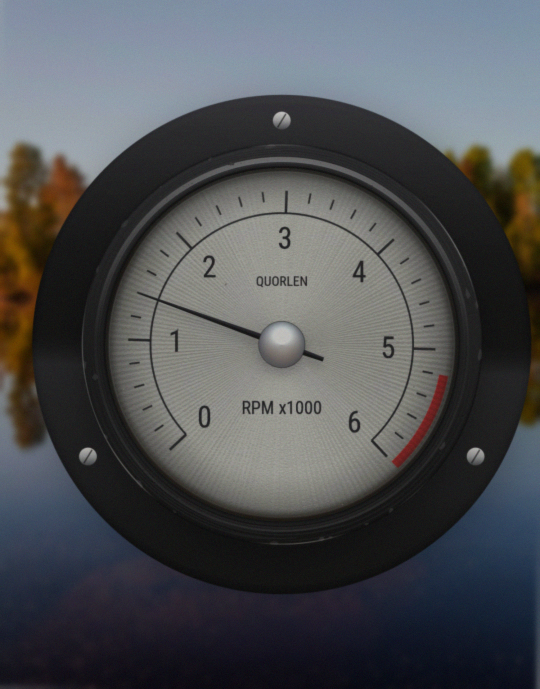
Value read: 1400,rpm
